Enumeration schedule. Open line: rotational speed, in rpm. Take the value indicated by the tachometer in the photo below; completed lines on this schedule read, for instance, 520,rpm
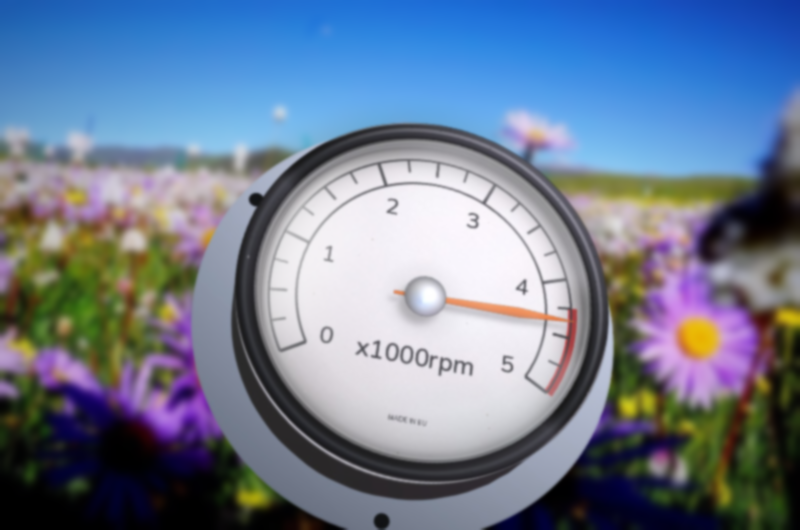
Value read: 4375,rpm
